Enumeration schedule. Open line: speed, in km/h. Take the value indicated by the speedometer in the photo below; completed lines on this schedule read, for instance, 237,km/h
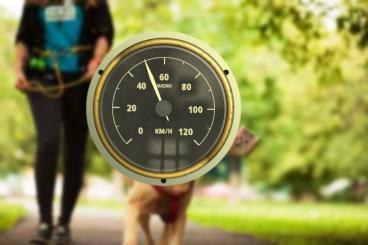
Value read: 50,km/h
